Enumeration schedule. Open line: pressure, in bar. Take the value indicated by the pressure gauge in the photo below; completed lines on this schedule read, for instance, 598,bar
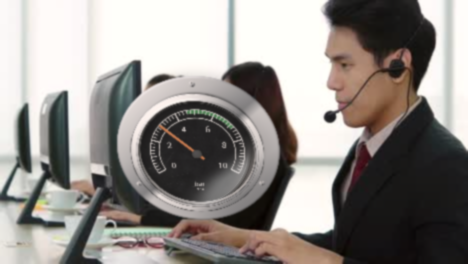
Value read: 3,bar
